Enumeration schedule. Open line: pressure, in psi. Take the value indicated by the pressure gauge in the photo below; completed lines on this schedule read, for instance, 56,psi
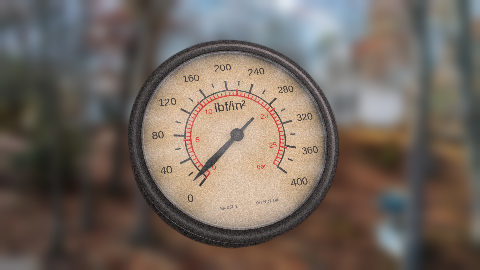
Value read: 10,psi
